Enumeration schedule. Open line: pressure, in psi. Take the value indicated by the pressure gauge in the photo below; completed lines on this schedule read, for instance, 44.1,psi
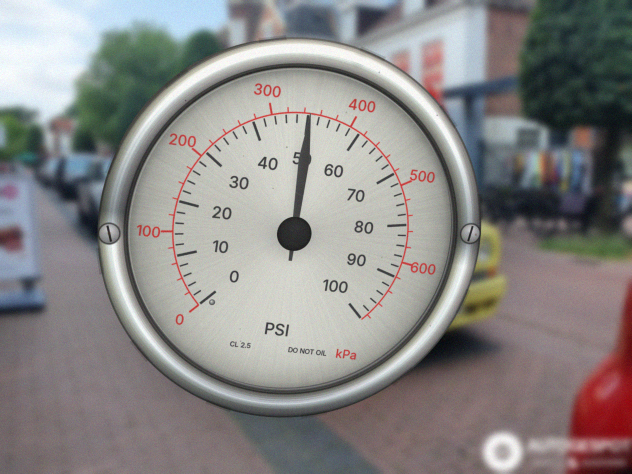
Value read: 50,psi
